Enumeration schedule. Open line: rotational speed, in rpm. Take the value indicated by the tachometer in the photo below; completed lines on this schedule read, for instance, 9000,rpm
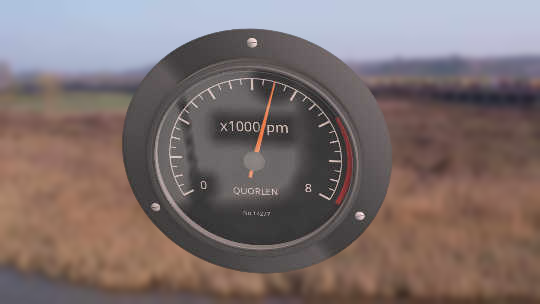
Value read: 4500,rpm
